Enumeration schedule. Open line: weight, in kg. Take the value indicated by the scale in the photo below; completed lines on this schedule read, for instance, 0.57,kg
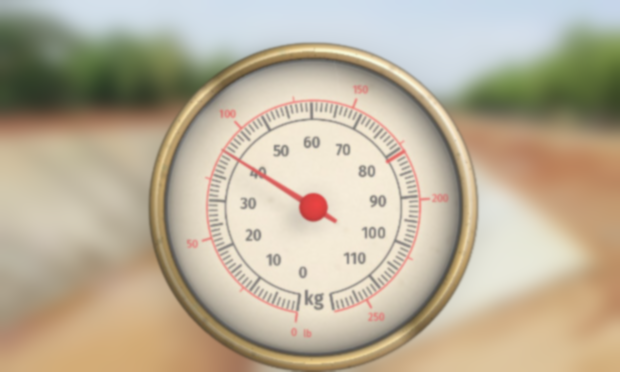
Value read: 40,kg
